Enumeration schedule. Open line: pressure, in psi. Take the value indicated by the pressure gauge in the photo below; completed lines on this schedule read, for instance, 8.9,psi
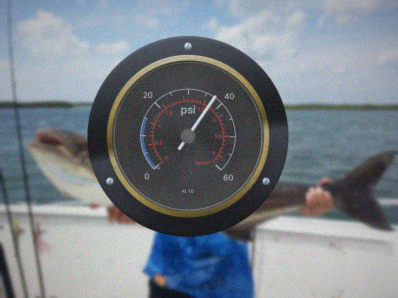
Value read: 37.5,psi
